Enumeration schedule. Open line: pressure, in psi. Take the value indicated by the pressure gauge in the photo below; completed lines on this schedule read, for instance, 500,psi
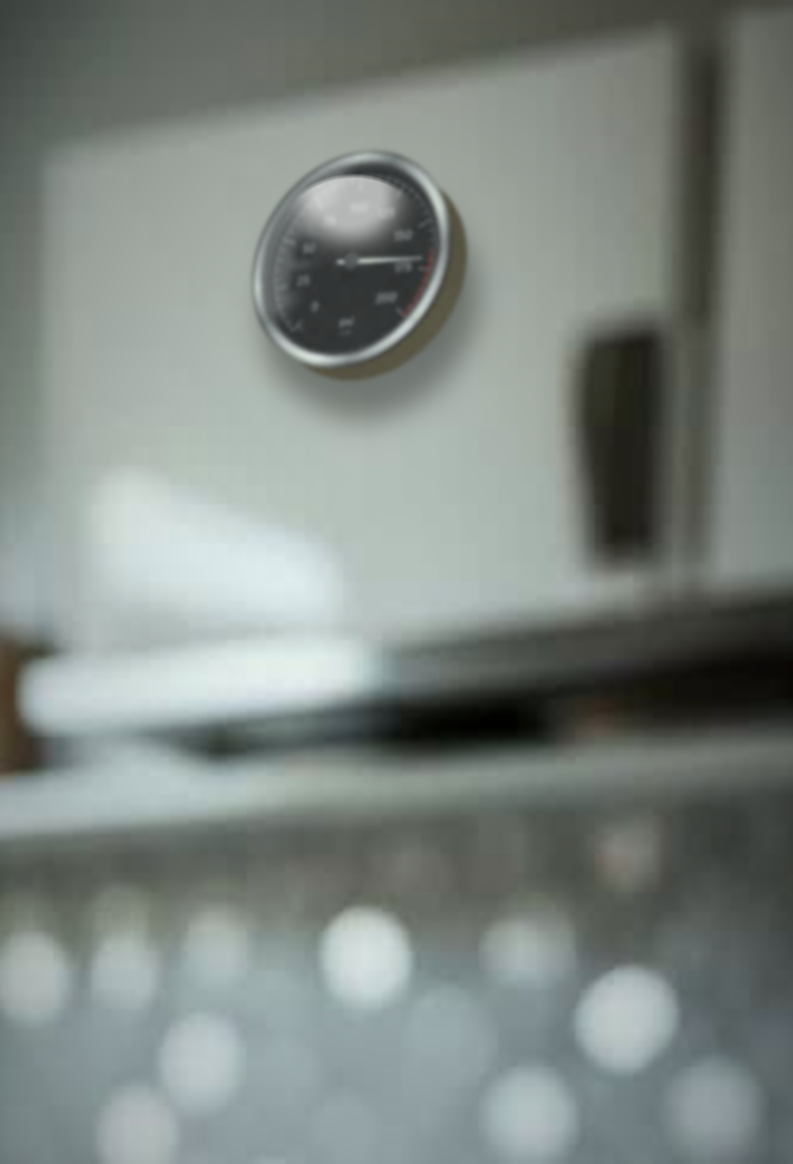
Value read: 170,psi
